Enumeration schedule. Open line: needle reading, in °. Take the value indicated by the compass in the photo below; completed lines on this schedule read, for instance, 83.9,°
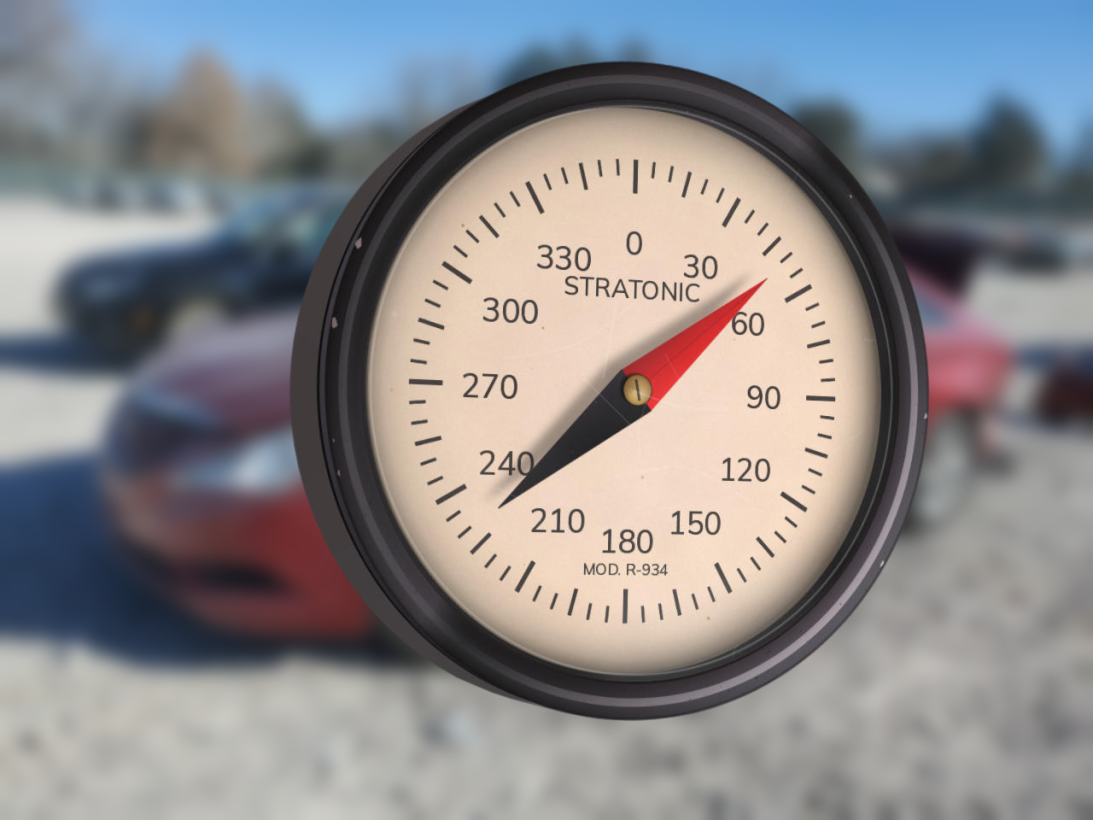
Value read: 50,°
